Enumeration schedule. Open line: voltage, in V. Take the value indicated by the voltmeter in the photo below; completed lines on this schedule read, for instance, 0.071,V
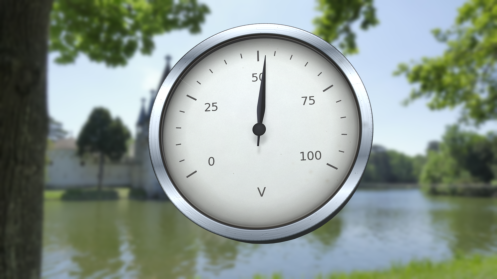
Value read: 52.5,V
